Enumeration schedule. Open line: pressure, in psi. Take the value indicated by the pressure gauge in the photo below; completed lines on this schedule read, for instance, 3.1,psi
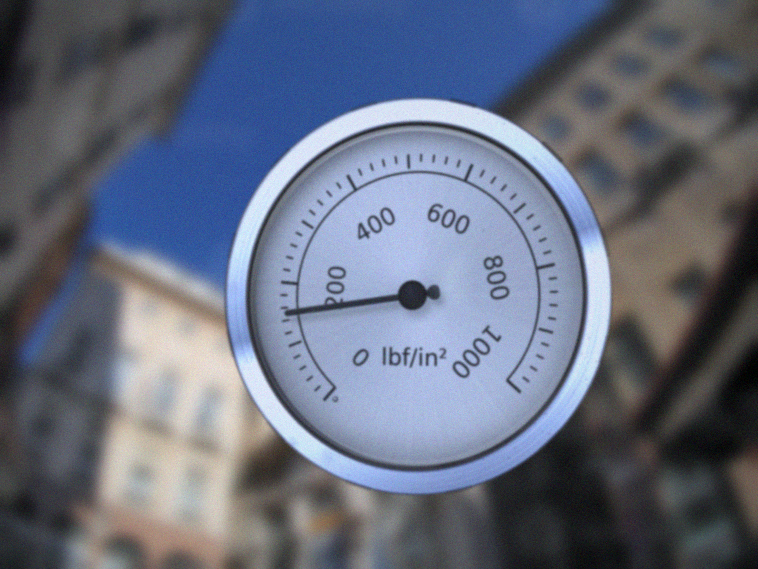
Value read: 150,psi
